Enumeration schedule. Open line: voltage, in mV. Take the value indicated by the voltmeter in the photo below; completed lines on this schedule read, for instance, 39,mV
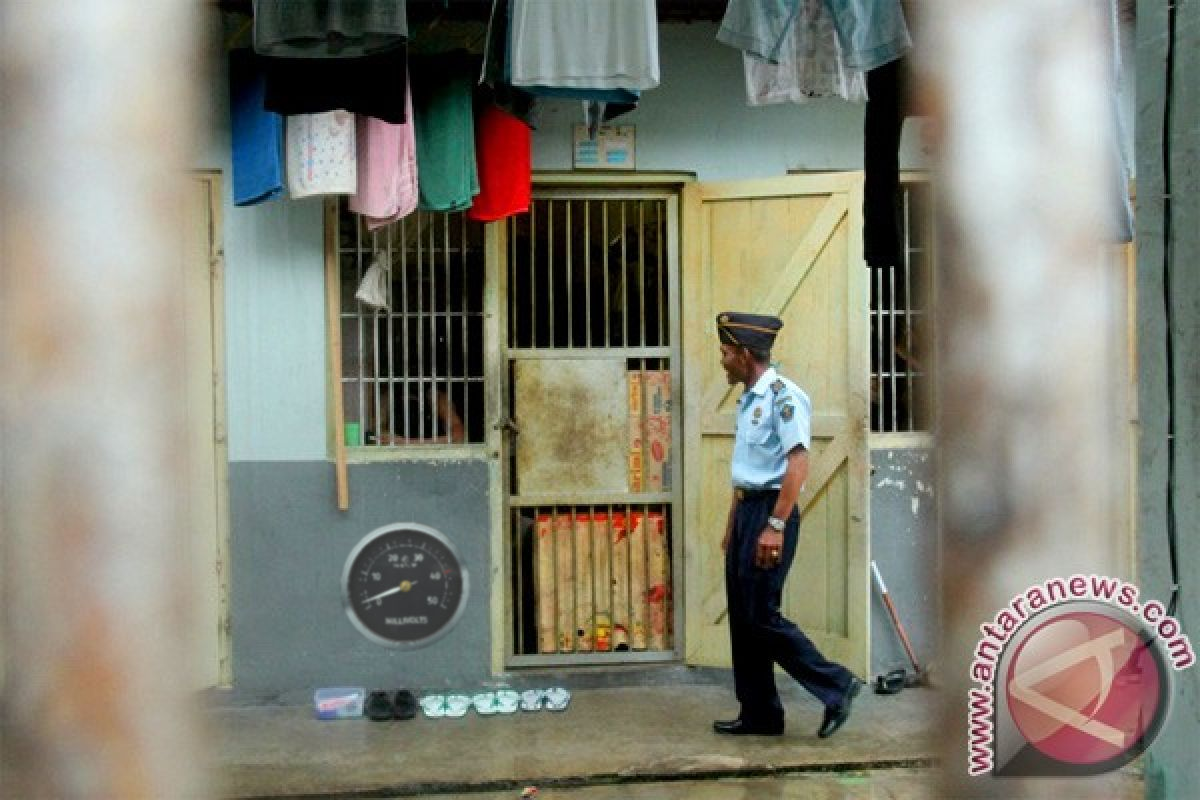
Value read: 2,mV
